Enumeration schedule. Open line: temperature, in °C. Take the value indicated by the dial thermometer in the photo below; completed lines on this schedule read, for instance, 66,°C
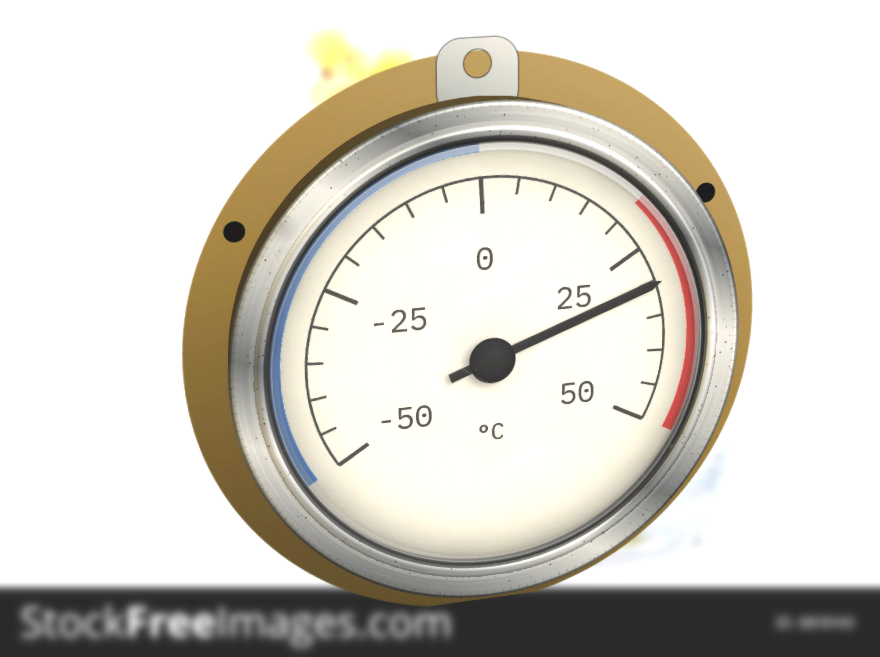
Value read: 30,°C
